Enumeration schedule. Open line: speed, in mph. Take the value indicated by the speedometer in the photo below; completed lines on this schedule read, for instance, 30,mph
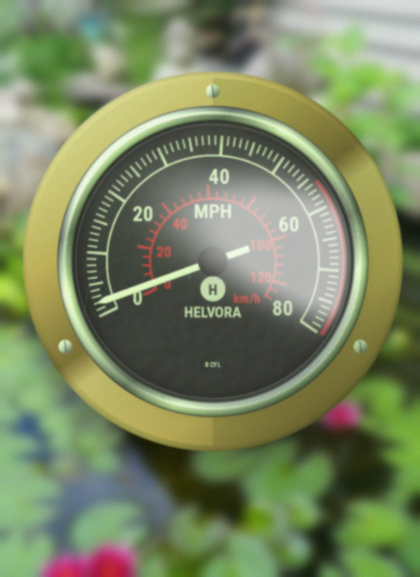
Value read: 2,mph
